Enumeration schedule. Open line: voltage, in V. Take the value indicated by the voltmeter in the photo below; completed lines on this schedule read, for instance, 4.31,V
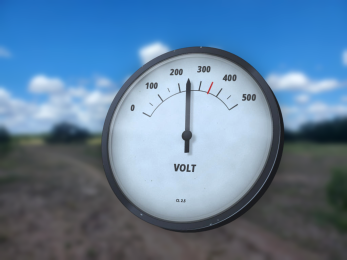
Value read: 250,V
